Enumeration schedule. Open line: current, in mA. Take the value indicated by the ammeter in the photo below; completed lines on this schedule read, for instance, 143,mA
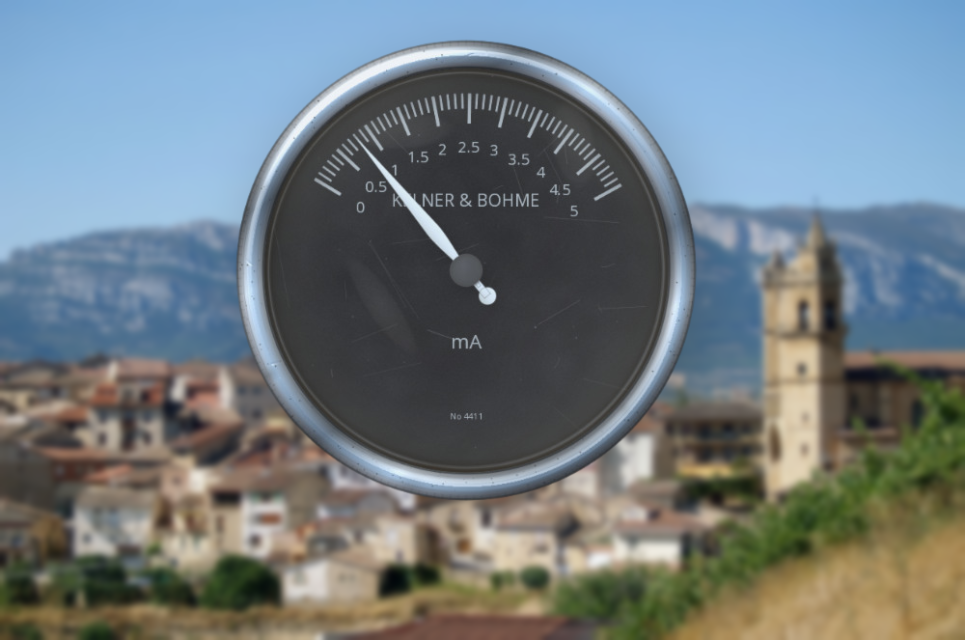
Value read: 0.8,mA
